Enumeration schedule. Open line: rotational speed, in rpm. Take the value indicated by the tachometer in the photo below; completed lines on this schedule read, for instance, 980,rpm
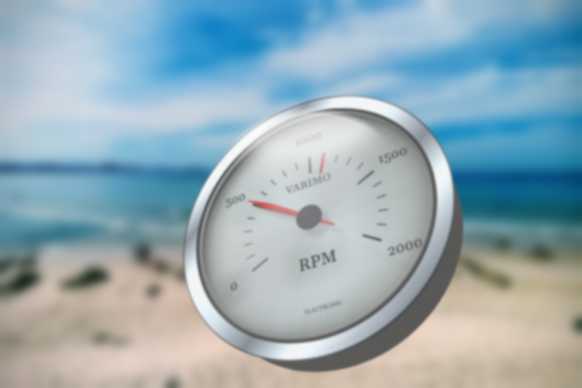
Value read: 500,rpm
